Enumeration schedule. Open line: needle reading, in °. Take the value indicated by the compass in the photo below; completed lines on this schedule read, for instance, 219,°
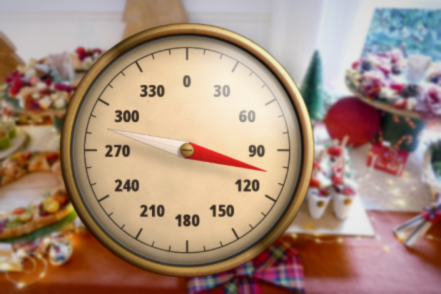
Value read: 105,°
